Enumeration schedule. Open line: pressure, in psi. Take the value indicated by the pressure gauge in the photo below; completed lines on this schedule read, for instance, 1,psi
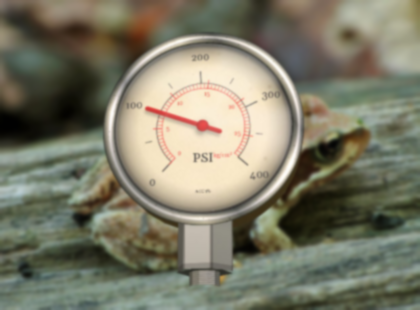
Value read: 100,psi
